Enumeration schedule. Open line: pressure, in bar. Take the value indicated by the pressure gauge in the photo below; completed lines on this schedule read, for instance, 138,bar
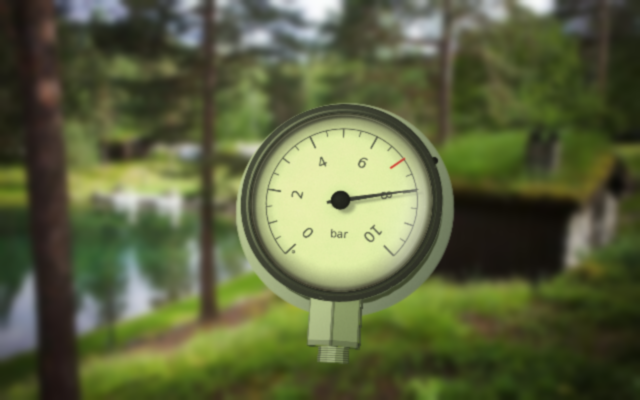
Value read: 8,bar
